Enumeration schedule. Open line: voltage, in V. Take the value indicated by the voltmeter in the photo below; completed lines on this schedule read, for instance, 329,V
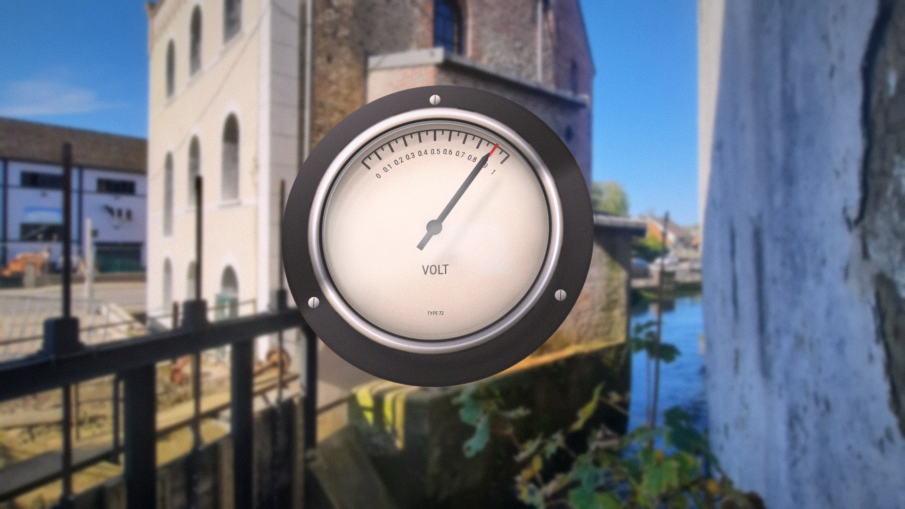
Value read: 0.9,V
